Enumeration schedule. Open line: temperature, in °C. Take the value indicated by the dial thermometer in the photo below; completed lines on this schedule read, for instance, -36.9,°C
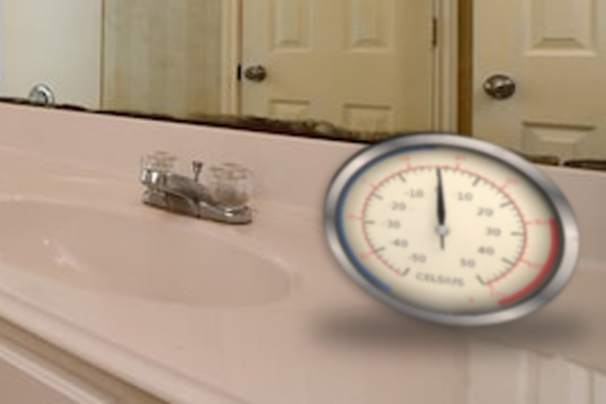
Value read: 0,°C
